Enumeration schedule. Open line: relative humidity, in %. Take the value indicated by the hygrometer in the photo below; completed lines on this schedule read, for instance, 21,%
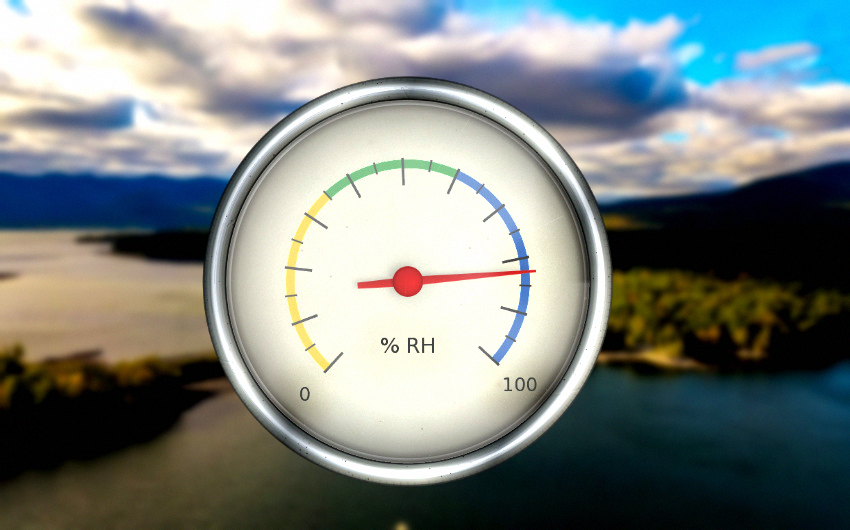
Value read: 82.5,%
